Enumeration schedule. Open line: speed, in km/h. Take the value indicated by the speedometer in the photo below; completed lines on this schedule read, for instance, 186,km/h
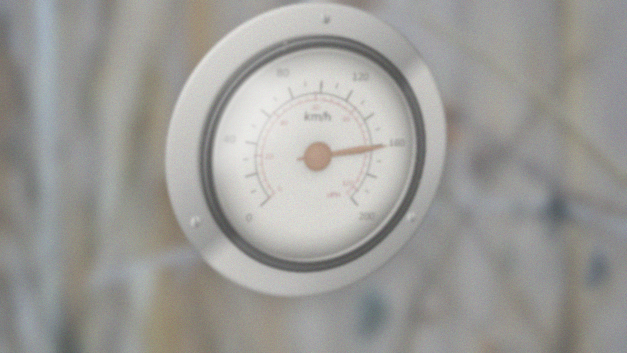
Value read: 160,km/h
